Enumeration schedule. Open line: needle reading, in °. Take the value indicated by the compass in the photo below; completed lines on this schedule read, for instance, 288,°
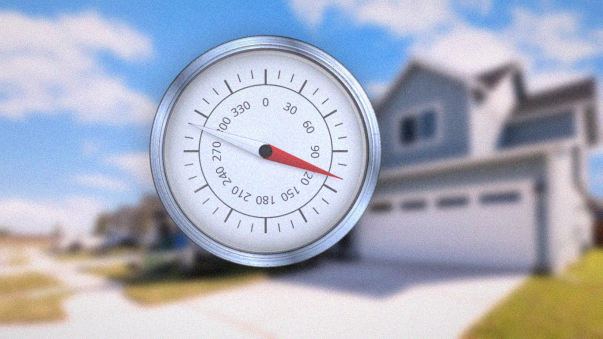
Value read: 110,°
